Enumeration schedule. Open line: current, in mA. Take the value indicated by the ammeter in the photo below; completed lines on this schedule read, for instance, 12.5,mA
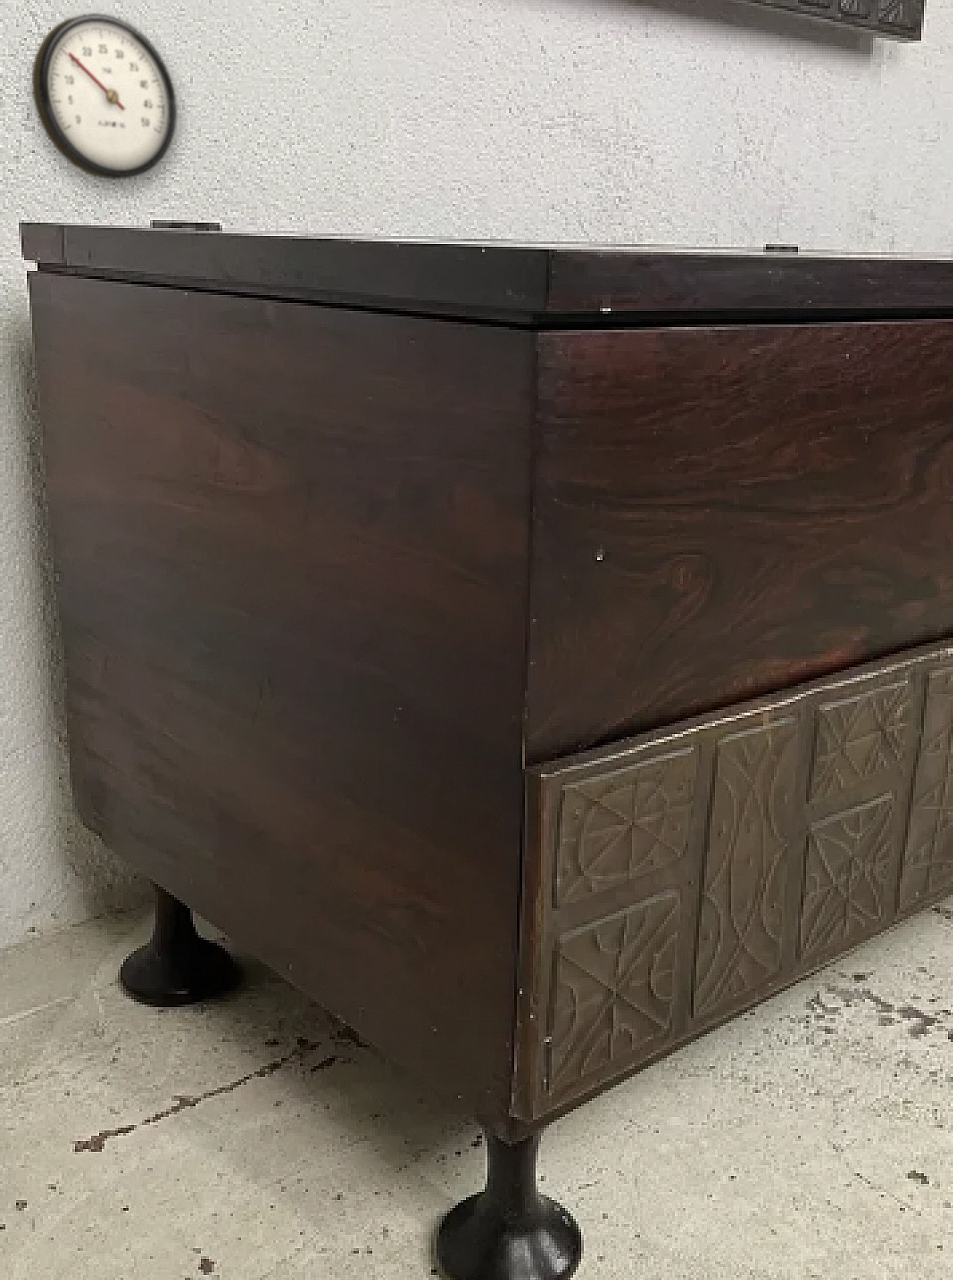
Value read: 15,mA
